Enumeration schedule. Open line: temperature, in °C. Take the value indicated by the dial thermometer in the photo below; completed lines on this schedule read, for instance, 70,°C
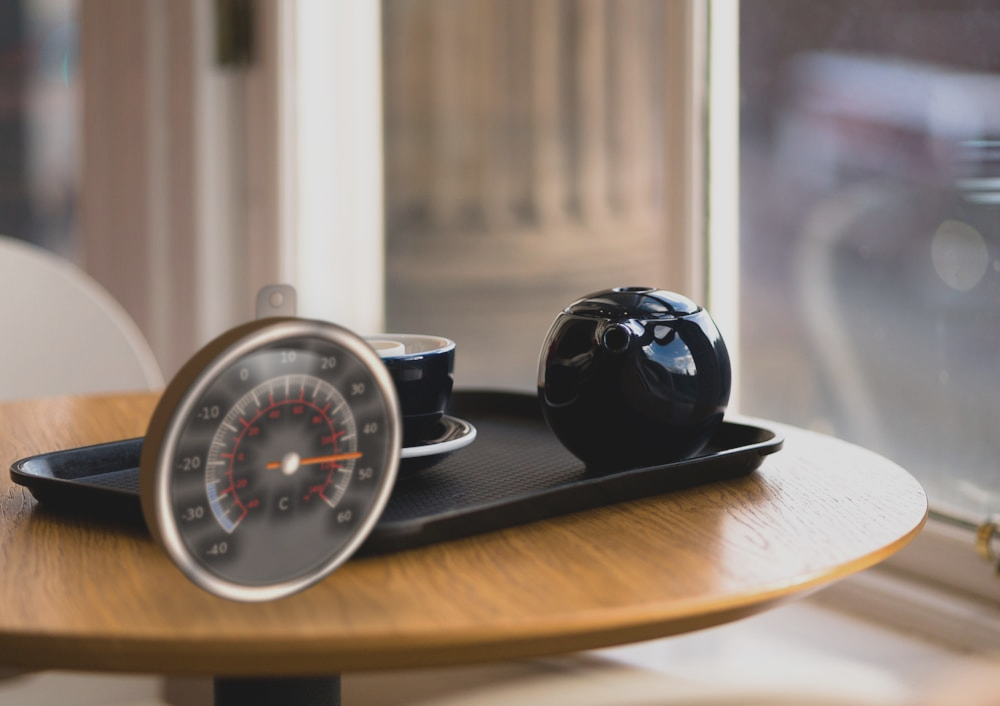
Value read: 45,°C
